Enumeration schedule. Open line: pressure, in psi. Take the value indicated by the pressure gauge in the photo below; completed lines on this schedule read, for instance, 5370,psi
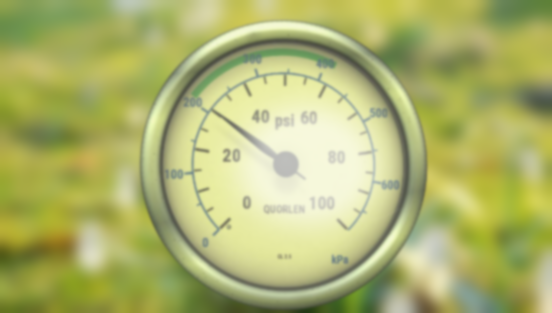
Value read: 30,psi
